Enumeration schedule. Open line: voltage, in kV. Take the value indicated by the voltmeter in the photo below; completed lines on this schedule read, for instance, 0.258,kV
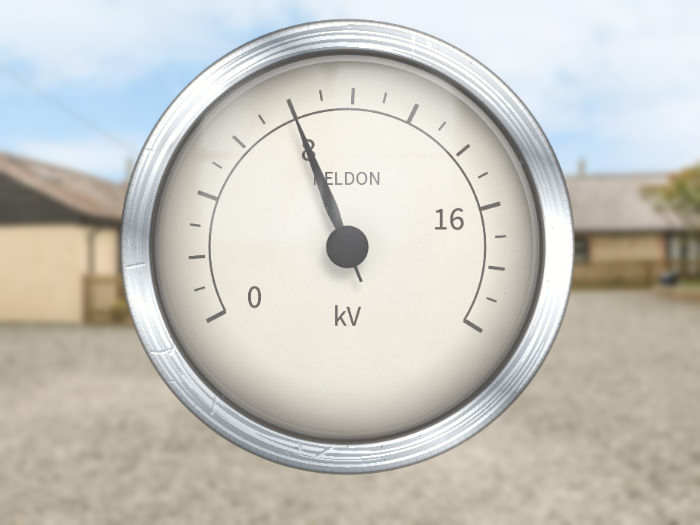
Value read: 8,kV
